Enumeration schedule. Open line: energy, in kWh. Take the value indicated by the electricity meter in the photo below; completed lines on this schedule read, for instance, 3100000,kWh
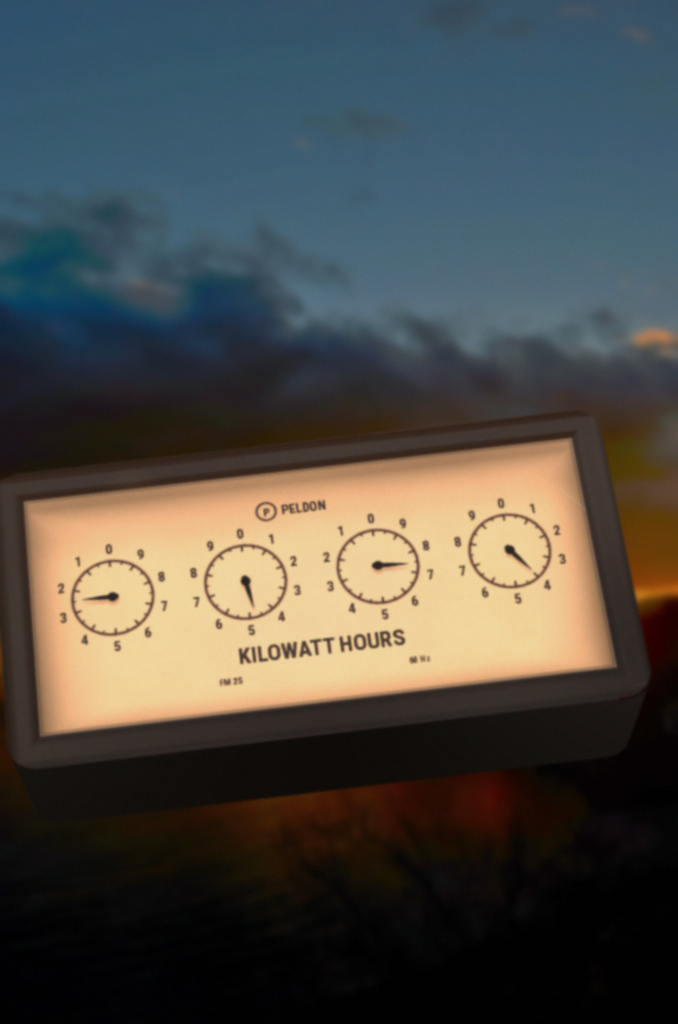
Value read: 2474,kWh
